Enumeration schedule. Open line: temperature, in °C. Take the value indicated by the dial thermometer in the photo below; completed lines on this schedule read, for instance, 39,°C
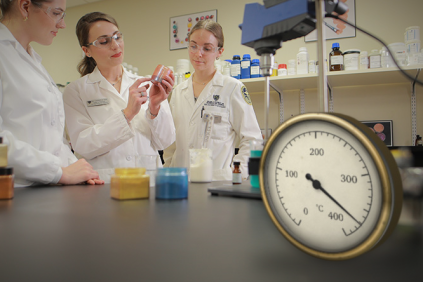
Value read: 370,°C
